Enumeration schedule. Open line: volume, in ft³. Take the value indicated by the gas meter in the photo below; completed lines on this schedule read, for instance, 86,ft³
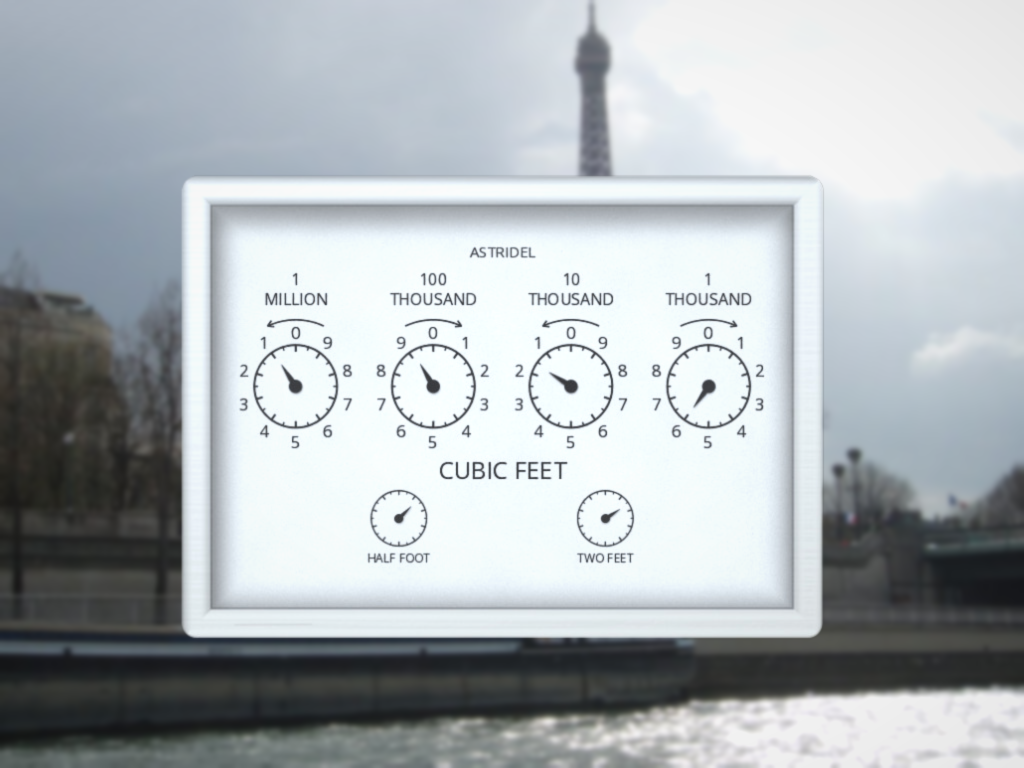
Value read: 91600,ft³
